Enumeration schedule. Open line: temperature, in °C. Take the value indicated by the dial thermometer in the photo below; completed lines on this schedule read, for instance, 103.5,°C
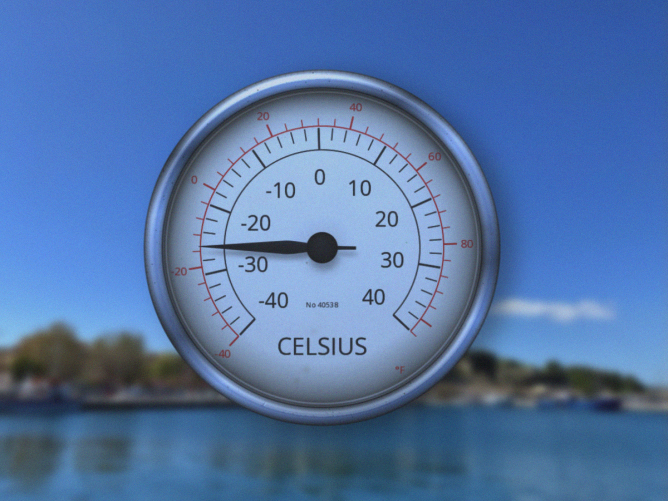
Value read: -26,°C
